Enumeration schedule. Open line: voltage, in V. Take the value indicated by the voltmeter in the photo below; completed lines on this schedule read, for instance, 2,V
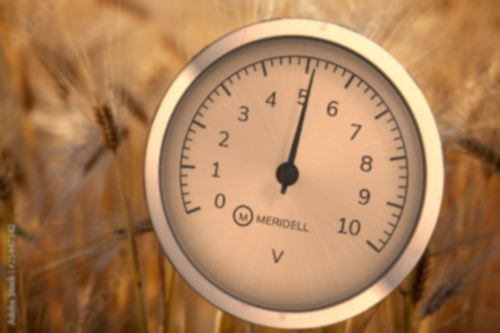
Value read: 5.2,V
